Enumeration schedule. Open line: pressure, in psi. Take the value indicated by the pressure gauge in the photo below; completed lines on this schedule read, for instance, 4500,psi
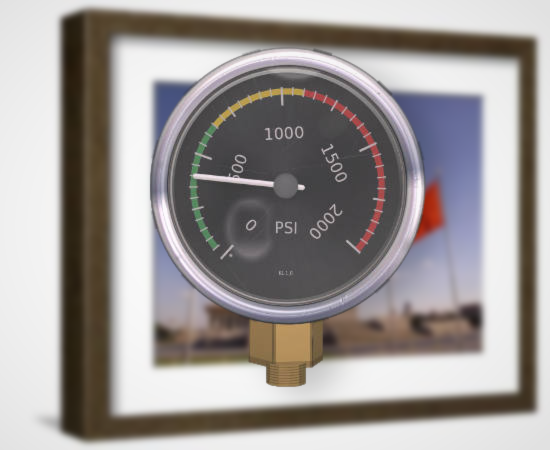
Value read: 400,psi
